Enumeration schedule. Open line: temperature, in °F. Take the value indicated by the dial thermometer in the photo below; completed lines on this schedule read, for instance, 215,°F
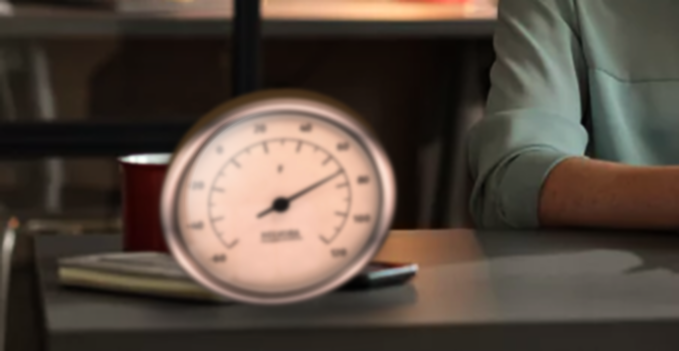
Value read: 70,°F
